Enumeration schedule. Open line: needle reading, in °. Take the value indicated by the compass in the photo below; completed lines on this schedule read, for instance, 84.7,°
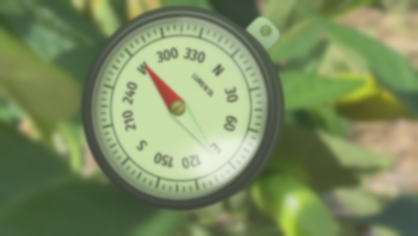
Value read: 275,°
